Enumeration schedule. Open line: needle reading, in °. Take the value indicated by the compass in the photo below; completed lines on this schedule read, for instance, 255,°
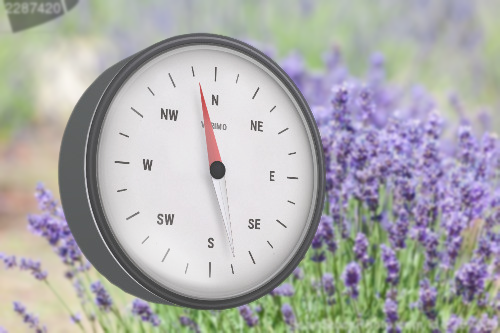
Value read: 345,°
